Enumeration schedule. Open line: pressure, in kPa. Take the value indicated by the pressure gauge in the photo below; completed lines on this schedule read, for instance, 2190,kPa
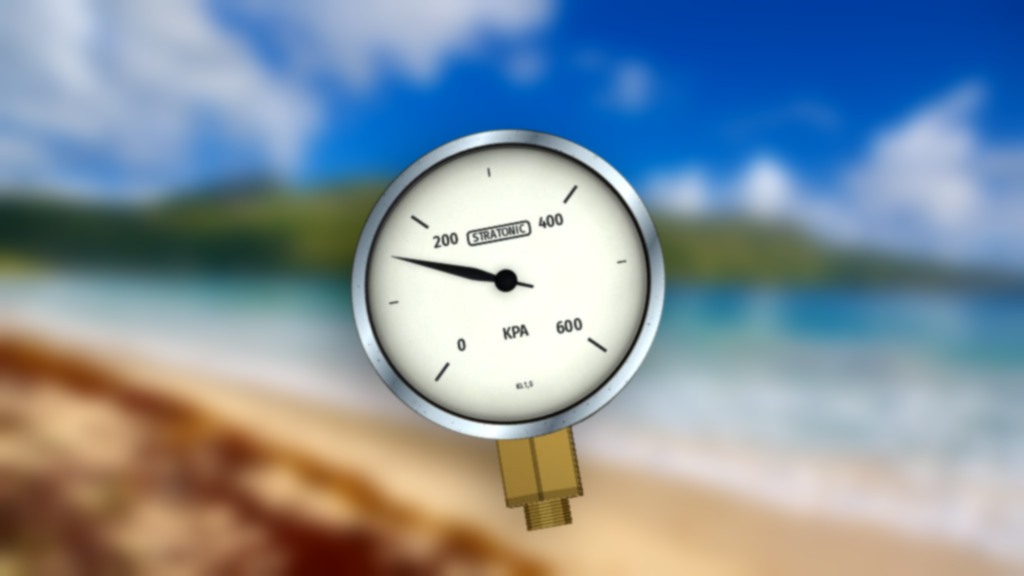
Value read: 150,kPa
